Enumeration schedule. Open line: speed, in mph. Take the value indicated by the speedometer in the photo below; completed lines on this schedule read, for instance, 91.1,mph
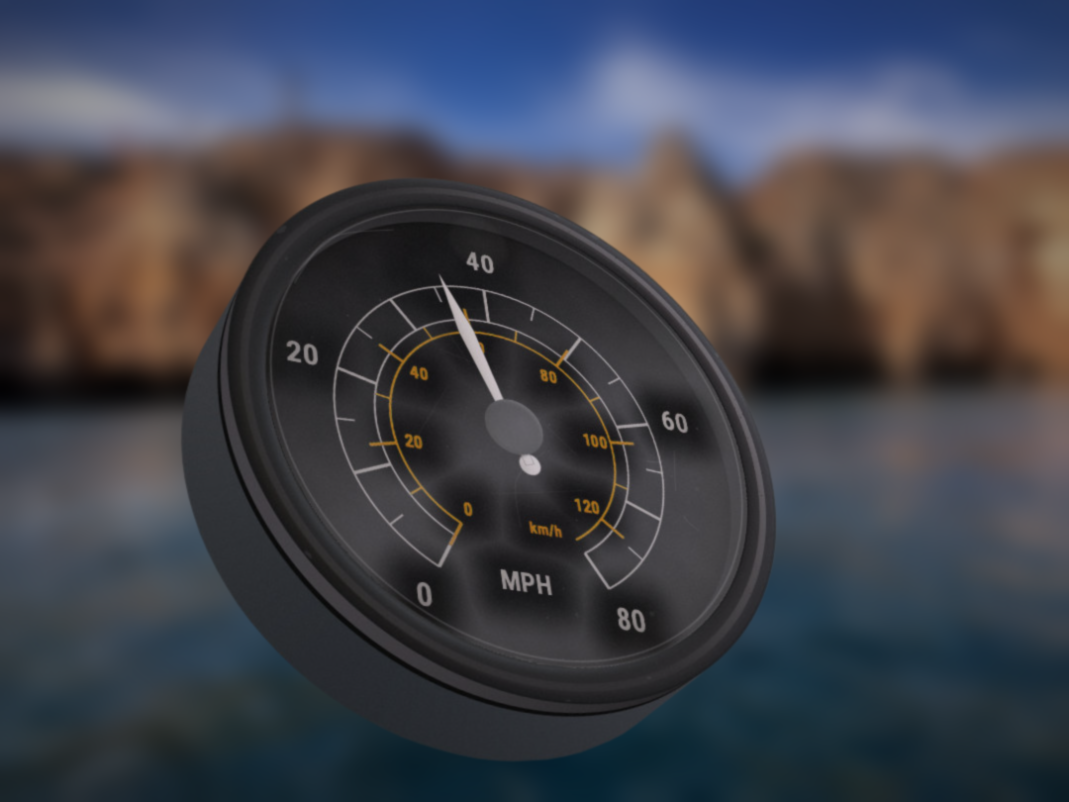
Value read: 35,mph
